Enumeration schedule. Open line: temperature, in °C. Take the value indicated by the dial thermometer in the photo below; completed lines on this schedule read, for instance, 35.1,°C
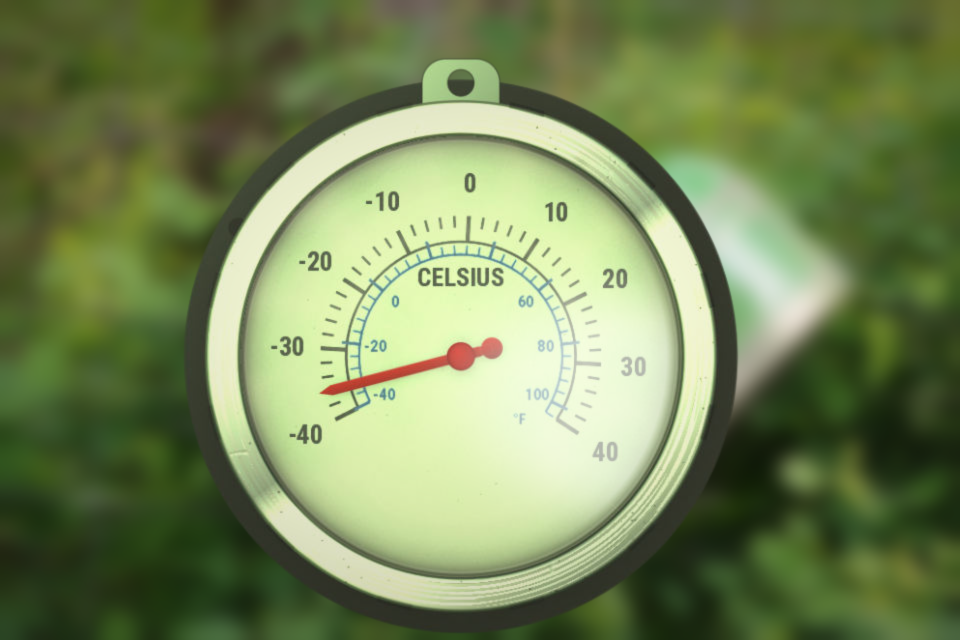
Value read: -36,°C
